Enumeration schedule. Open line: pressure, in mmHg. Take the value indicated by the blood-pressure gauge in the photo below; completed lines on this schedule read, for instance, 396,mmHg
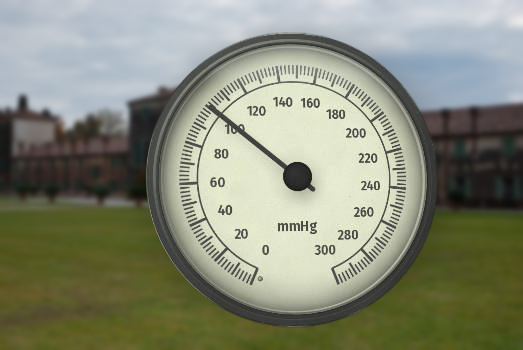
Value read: 100,mmHg
